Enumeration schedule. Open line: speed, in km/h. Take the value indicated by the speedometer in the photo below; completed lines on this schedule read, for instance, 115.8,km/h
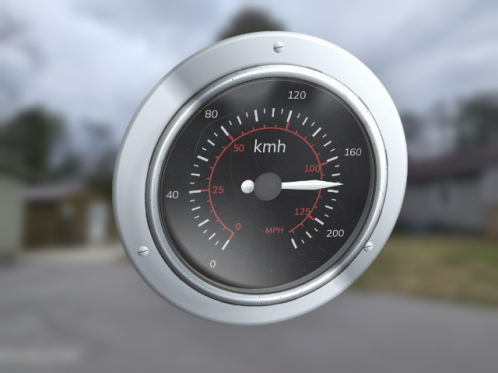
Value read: 175,km/h
